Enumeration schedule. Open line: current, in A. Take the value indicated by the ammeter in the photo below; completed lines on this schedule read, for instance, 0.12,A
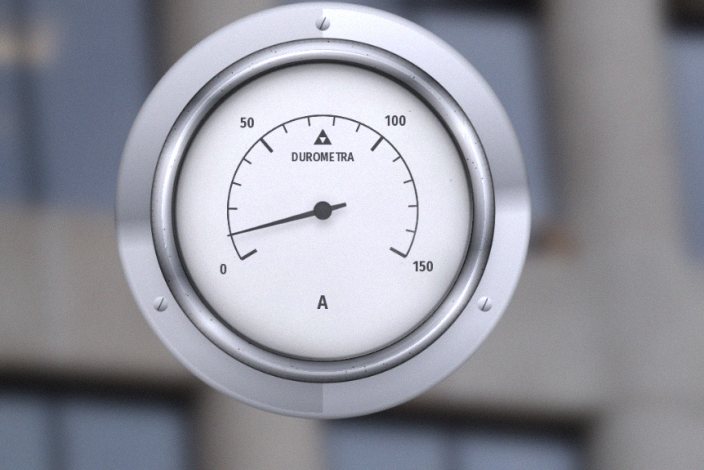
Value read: 10,A
